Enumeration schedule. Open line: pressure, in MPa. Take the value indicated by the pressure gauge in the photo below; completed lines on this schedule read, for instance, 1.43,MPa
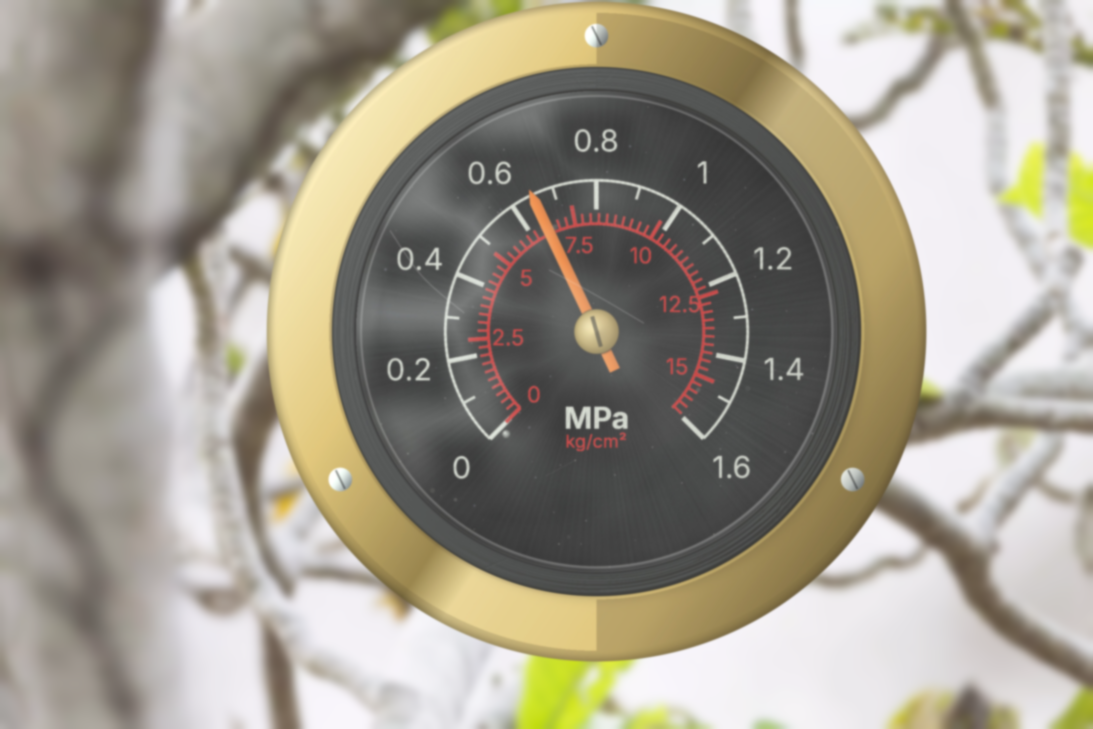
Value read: 0.65,MPa
